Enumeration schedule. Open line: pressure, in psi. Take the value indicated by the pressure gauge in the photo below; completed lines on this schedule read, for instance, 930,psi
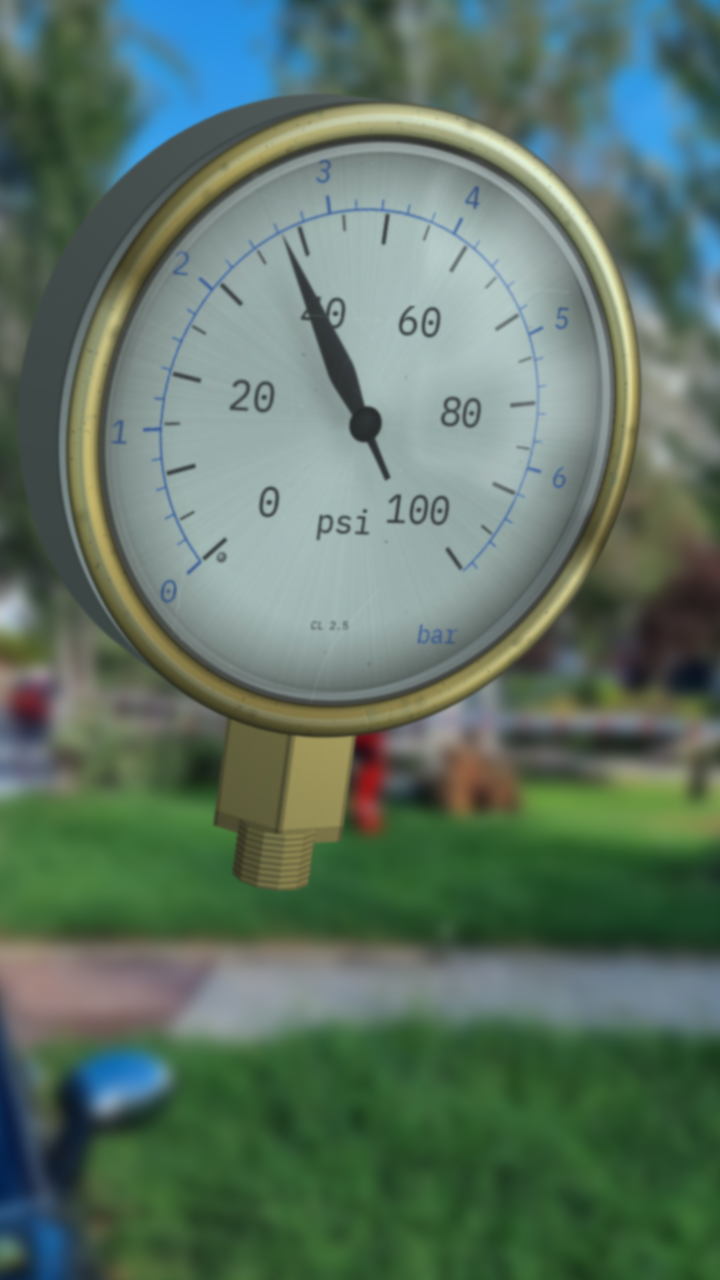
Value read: 37.5,psi
